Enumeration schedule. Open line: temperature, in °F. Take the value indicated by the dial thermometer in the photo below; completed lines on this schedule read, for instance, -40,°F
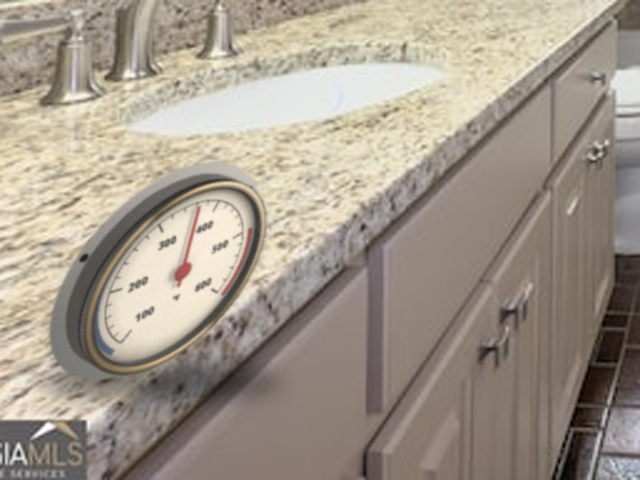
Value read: 360,°F
